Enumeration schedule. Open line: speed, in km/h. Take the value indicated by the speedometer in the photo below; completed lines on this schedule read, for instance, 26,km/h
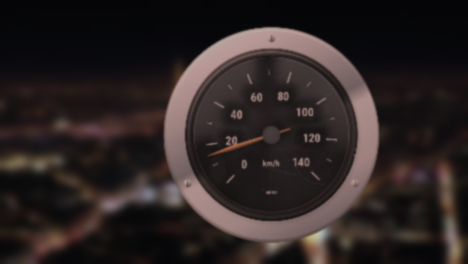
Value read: 15,km/h
